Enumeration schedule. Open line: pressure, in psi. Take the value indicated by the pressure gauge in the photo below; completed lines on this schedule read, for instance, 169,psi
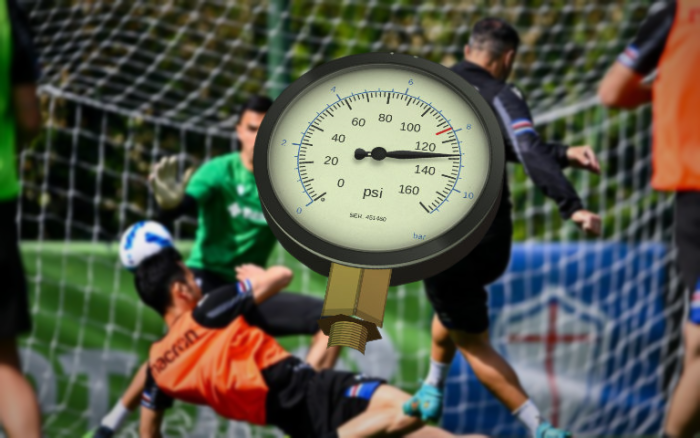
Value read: 130,psi
